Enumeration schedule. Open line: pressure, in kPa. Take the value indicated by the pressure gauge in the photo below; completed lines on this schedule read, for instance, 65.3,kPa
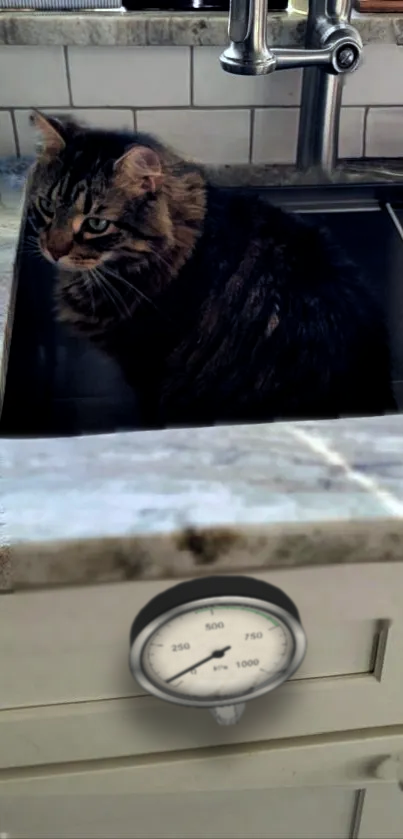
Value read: 50,kPa
